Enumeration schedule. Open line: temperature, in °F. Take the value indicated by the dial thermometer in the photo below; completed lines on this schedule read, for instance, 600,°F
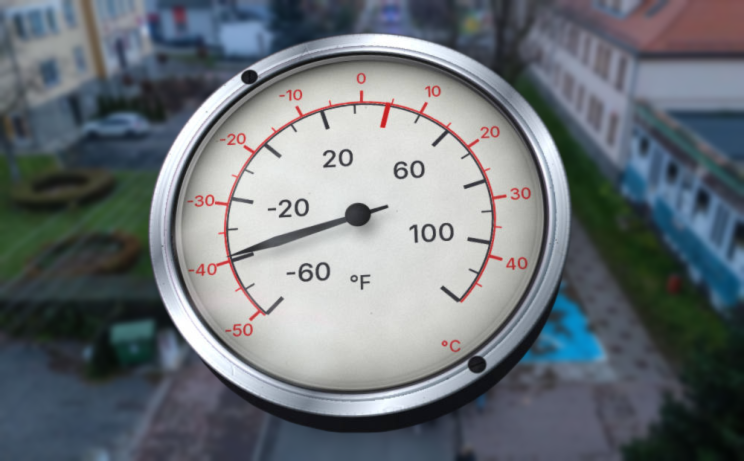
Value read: -40,°F
